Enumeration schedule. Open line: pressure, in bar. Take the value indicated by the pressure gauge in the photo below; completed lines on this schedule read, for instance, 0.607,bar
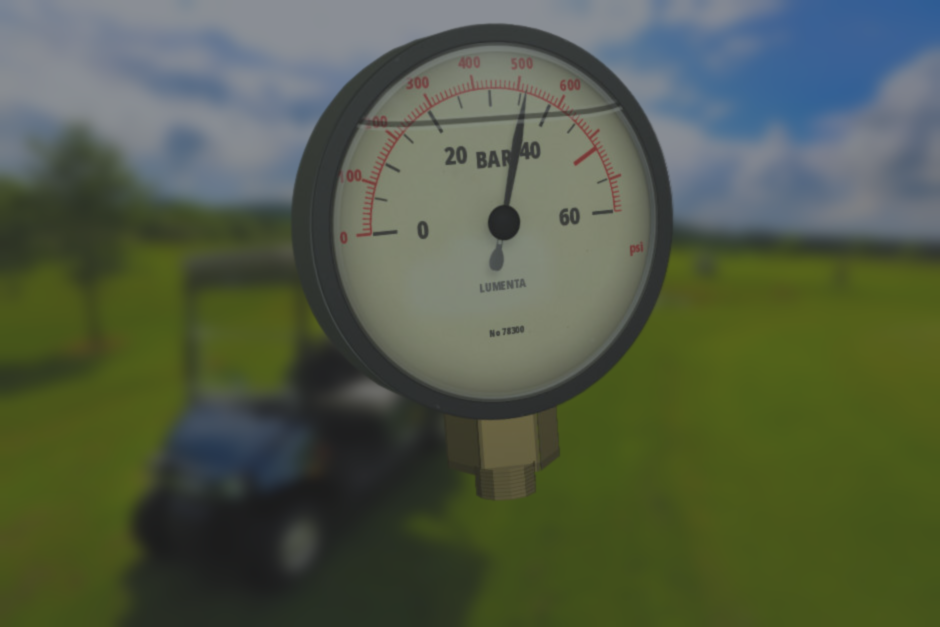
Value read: 35,bar
